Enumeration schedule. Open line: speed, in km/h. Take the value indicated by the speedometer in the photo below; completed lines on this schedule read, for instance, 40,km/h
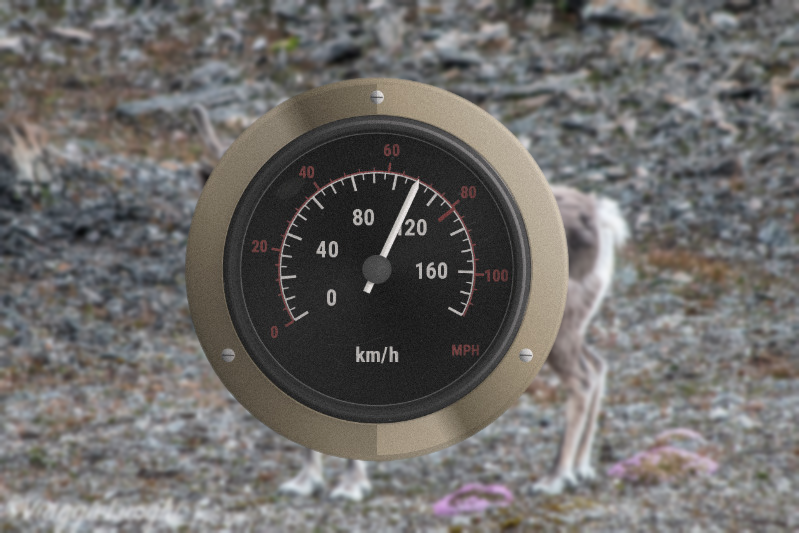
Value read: 110,km/h
